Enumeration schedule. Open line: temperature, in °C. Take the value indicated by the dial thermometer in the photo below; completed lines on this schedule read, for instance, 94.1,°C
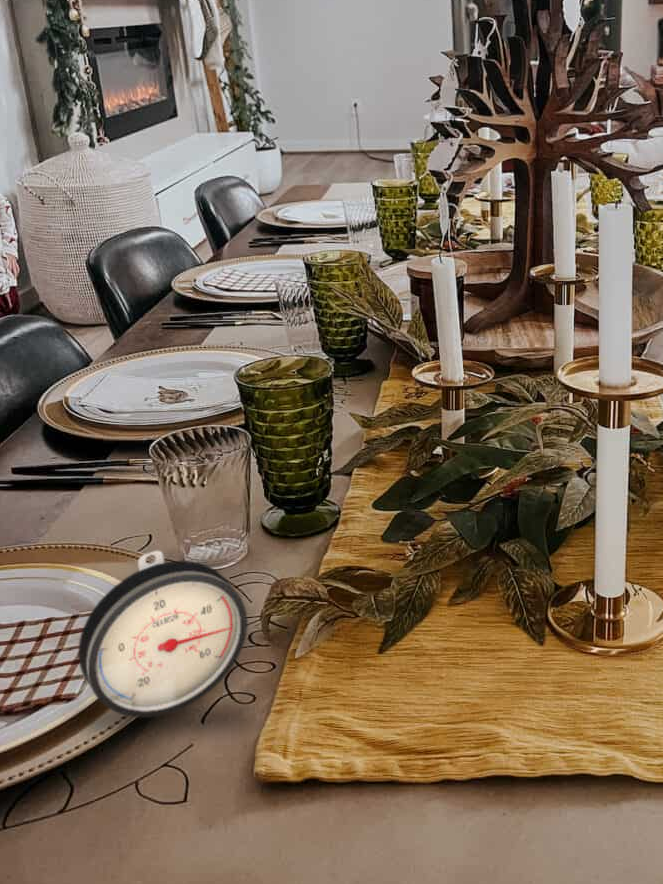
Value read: 50,°C
